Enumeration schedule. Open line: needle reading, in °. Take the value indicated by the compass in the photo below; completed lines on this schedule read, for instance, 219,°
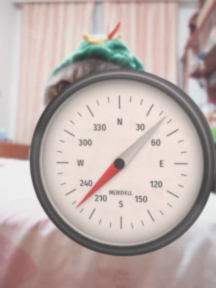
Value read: 225,°
